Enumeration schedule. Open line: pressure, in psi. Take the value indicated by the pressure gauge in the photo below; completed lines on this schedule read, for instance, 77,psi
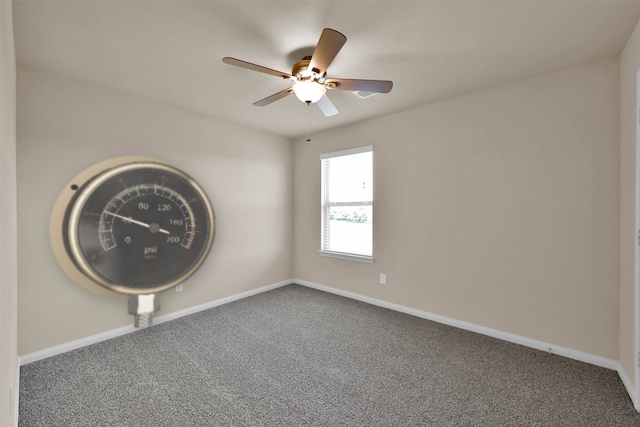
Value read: 40,psi
